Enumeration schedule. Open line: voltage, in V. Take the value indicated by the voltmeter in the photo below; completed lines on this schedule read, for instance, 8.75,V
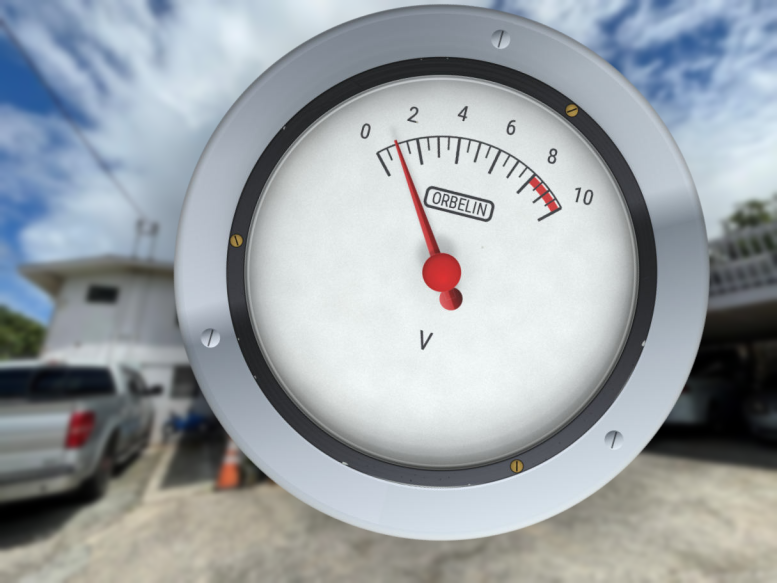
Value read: 1,V
